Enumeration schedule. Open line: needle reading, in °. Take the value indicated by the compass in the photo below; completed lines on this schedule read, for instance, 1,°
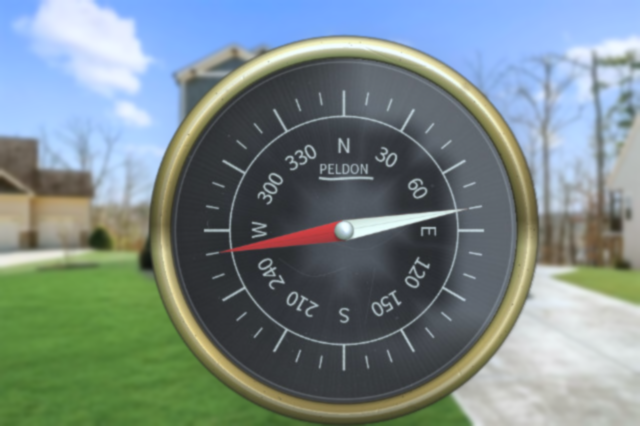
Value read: 260,°
